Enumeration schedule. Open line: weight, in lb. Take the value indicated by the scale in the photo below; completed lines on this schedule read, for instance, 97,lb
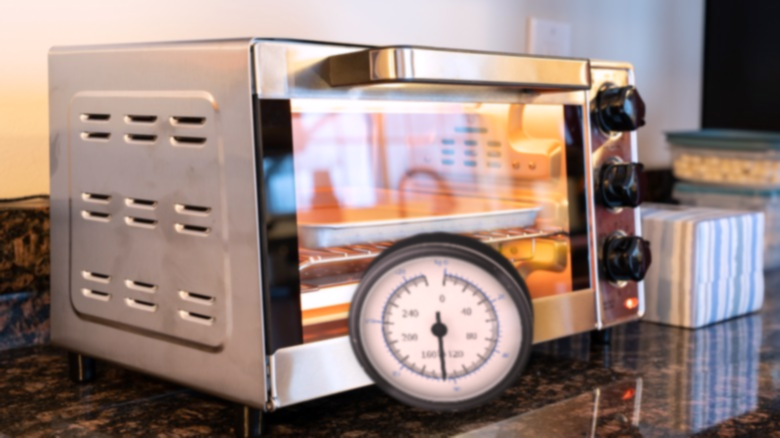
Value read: 140,lb
